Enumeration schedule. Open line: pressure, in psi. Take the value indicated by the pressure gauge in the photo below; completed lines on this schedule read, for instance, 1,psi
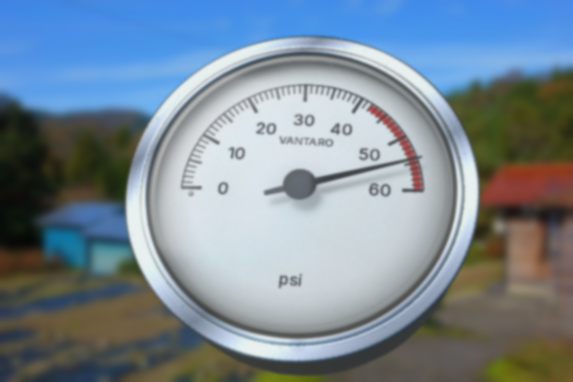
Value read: 55,psi
